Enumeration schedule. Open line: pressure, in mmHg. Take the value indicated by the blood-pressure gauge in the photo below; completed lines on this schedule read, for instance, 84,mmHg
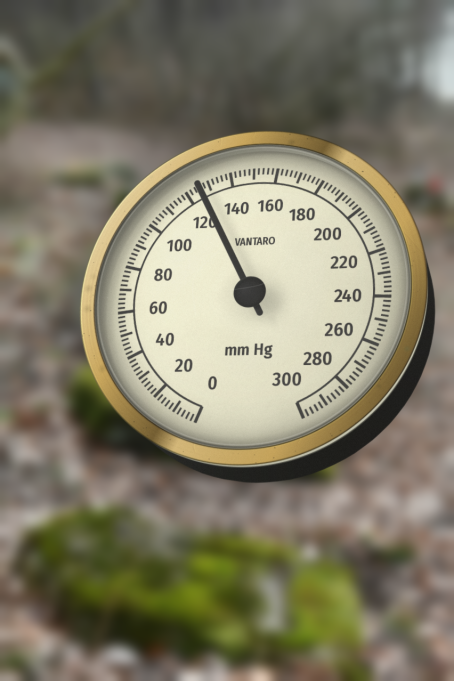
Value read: 126,mmHg
